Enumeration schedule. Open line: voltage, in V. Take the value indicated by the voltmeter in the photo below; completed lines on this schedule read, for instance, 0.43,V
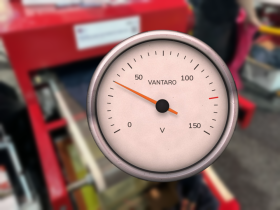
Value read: 35,V
